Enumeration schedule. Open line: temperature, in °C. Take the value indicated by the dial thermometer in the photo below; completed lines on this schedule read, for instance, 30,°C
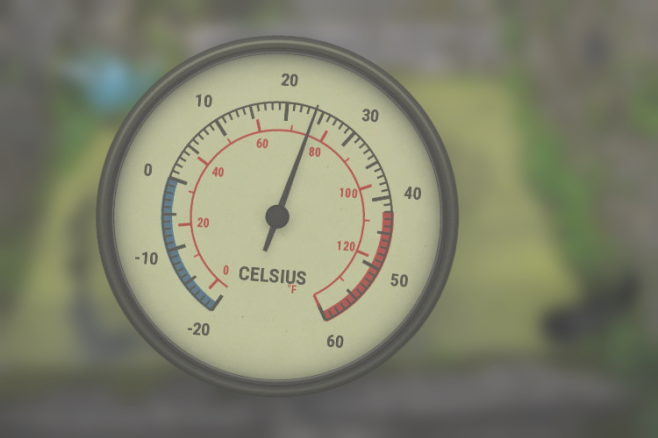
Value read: 24,°C
